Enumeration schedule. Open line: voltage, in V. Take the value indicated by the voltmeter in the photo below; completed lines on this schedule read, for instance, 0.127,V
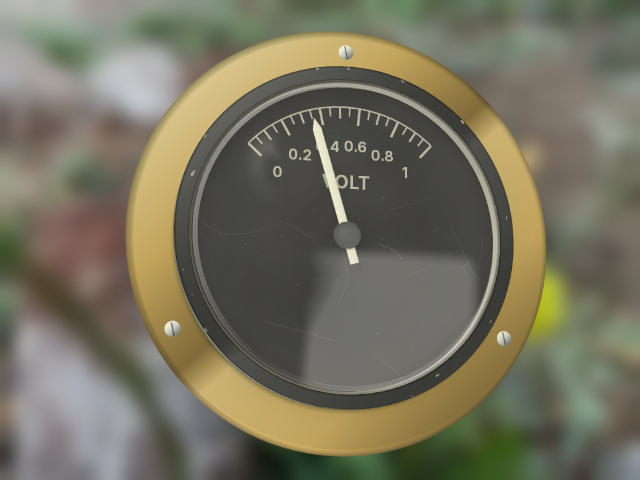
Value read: 0.35,V
